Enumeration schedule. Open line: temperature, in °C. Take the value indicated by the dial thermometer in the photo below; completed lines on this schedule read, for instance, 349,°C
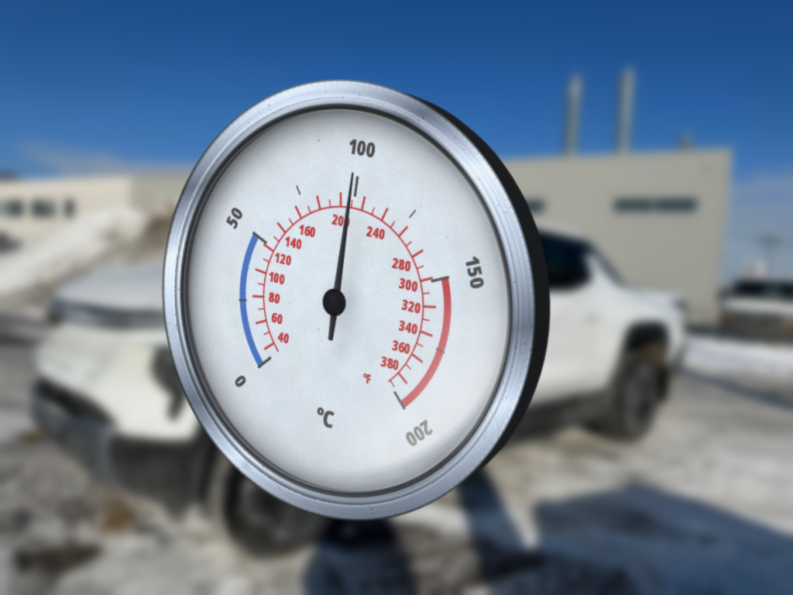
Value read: 100,°C
